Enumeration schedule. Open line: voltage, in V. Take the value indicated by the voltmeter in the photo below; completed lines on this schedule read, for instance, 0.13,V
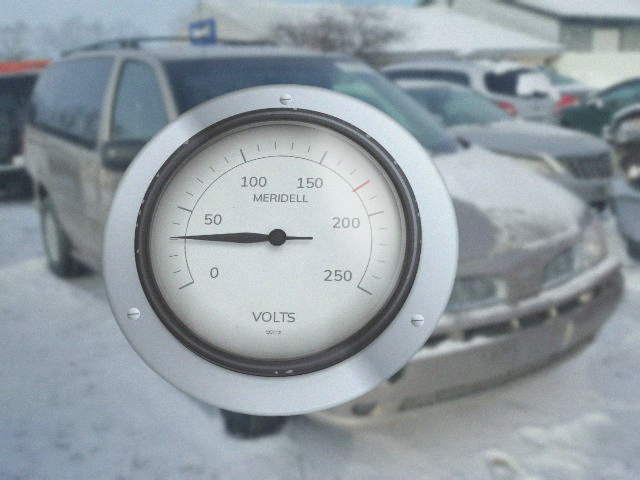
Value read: 30,V
